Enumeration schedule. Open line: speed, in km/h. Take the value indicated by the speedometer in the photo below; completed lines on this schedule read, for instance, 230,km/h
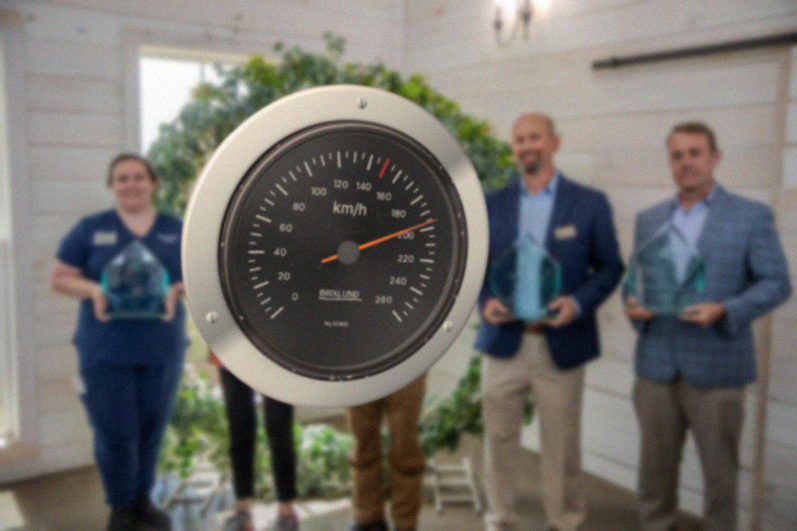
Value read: 195,km/h
